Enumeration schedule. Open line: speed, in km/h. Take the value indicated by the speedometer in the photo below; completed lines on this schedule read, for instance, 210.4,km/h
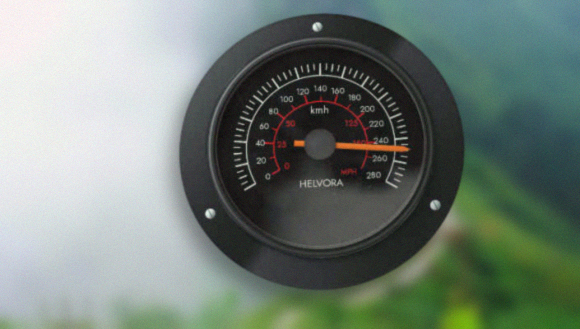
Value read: 250,km/h
